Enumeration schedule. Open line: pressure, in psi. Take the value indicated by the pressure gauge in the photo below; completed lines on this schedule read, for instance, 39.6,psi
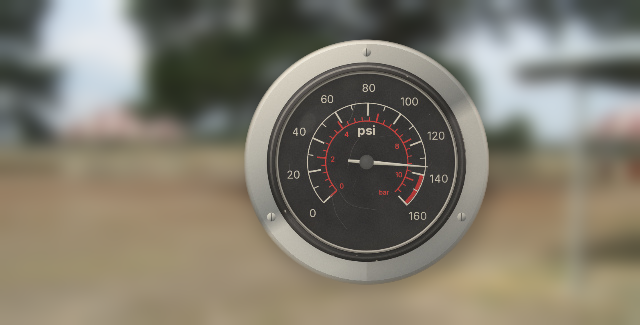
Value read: 135,psi
